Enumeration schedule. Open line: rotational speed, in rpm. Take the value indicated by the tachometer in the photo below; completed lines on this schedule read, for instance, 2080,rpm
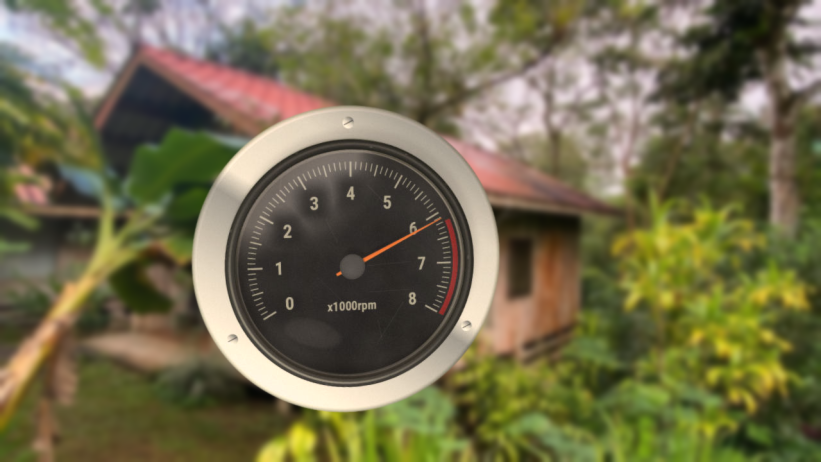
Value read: 6100,rpm
